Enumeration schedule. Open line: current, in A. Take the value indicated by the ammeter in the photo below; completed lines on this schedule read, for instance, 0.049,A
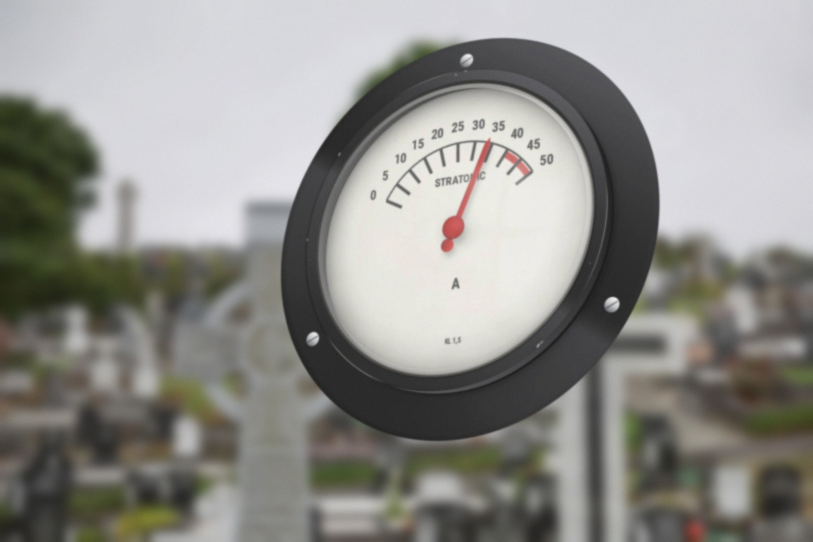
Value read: 35,A
